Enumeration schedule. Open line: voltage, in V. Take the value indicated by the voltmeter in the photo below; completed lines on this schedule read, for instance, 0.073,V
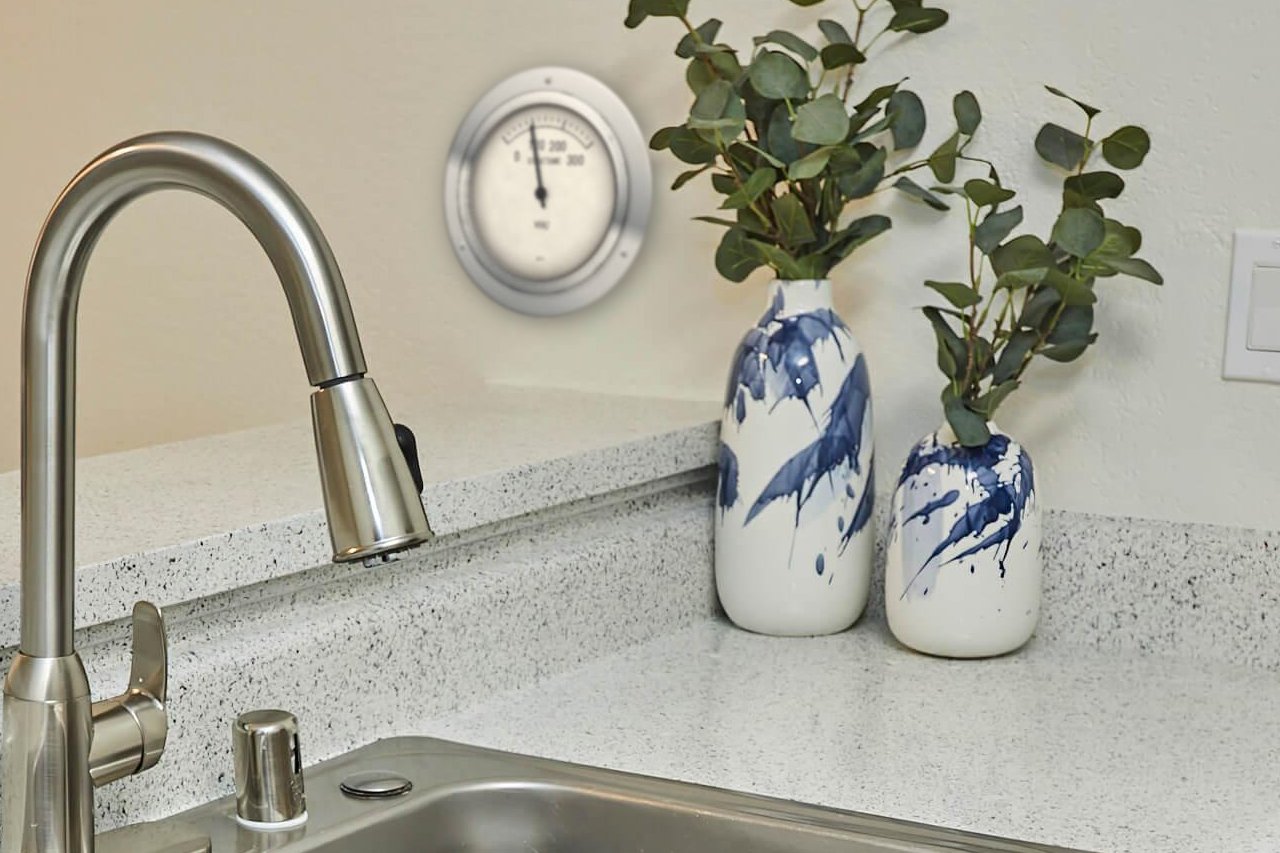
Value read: 100,V
